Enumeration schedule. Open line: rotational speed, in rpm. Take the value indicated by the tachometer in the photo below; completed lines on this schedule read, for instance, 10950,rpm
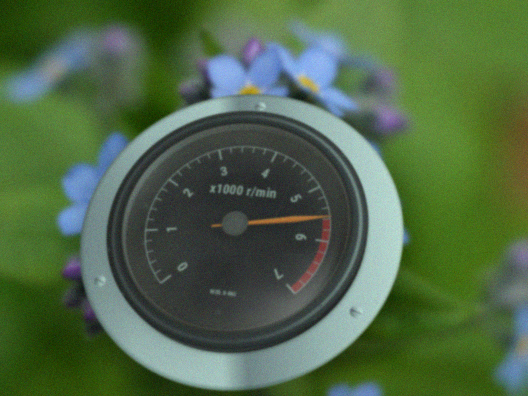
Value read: 5600,rpm
